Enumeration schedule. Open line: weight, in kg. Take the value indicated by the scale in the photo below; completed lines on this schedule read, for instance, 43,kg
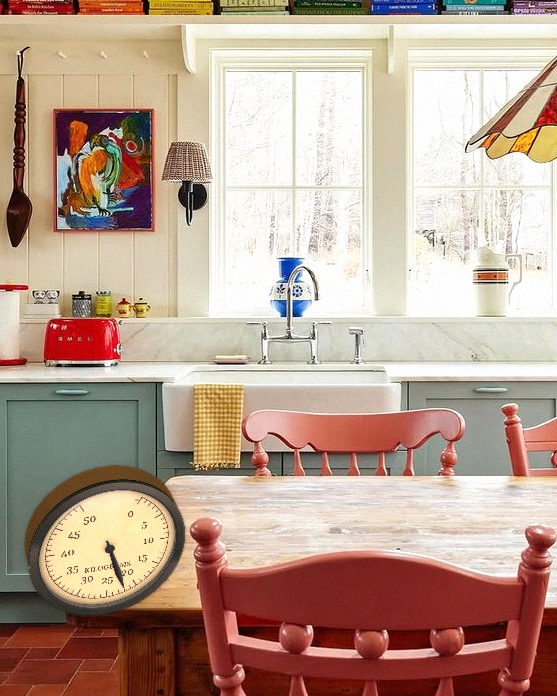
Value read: 22,kg
